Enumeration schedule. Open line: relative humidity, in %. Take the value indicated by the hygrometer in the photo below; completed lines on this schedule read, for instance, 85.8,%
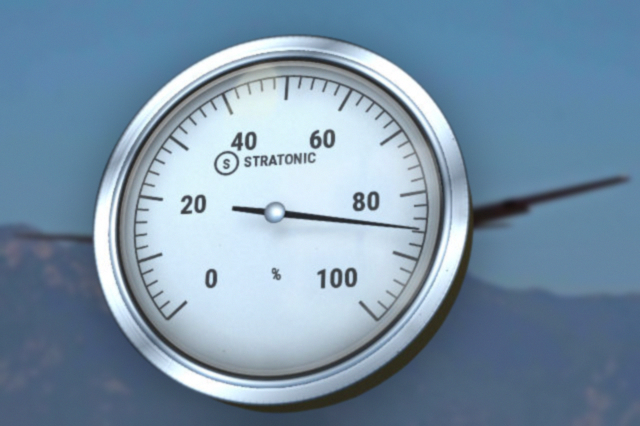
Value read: 86,%
